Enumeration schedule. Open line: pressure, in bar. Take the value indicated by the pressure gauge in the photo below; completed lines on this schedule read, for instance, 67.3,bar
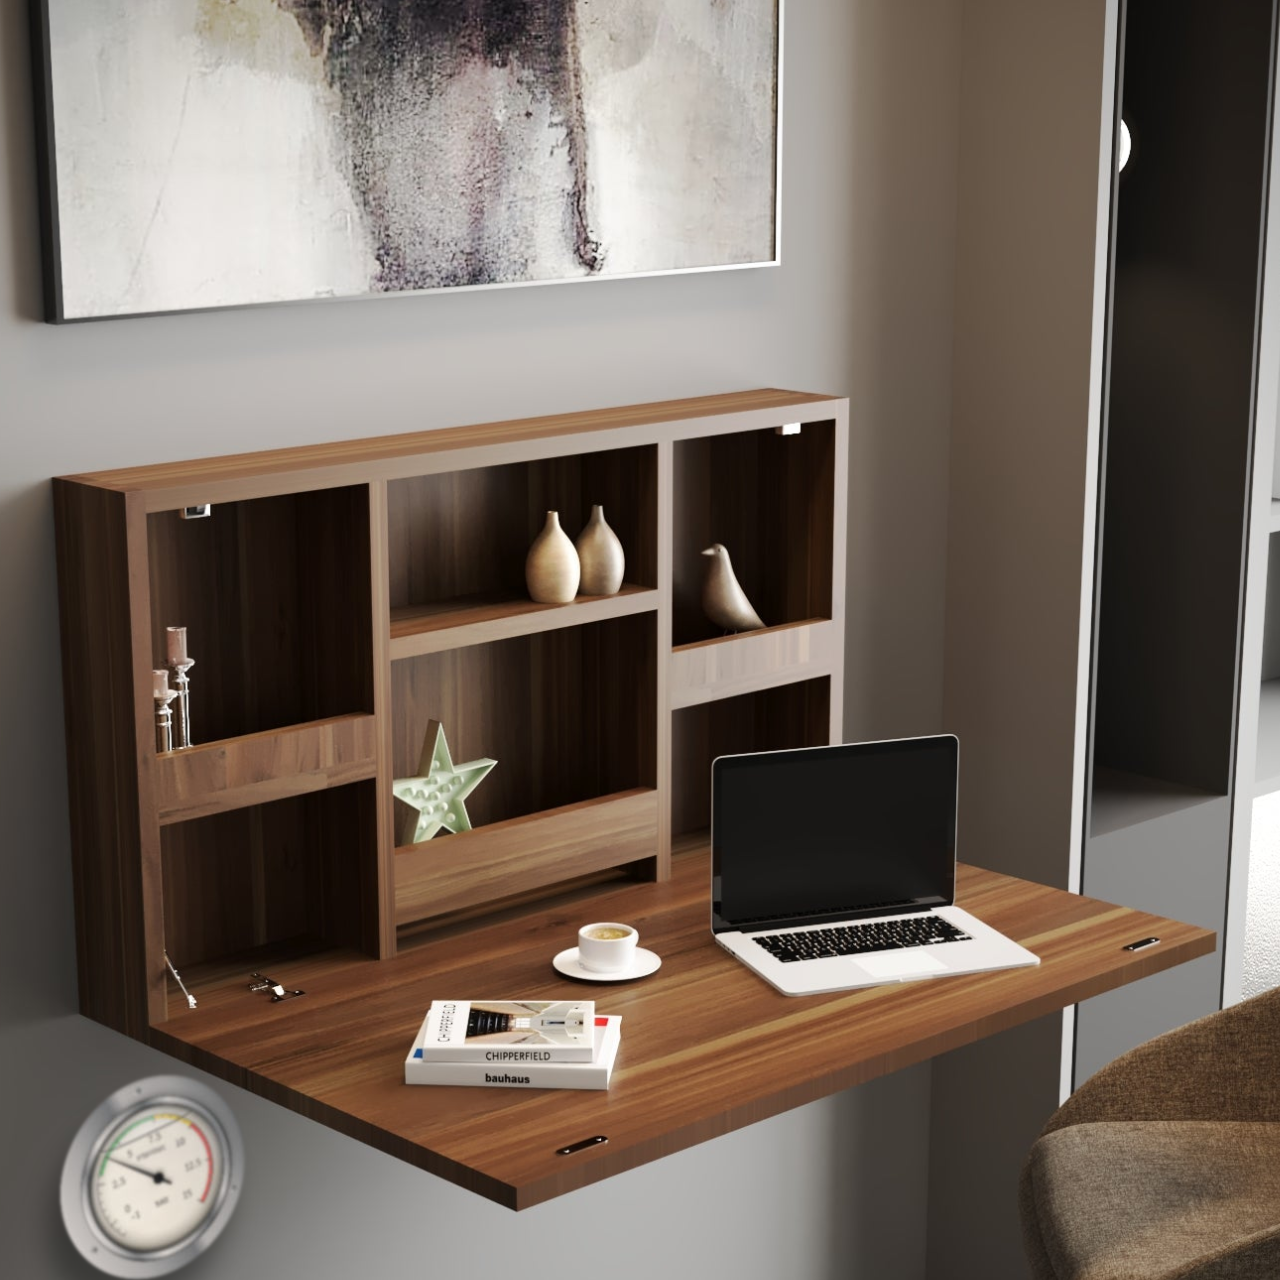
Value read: 4,bar
